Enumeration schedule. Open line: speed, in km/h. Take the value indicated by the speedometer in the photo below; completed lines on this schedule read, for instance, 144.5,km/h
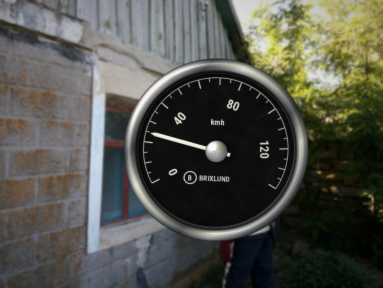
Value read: 25,km/h
